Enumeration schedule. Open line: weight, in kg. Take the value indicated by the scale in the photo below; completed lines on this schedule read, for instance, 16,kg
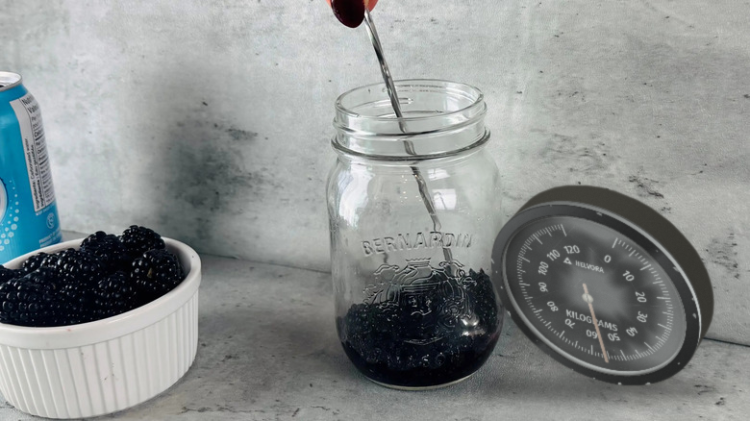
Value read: 55,kg
